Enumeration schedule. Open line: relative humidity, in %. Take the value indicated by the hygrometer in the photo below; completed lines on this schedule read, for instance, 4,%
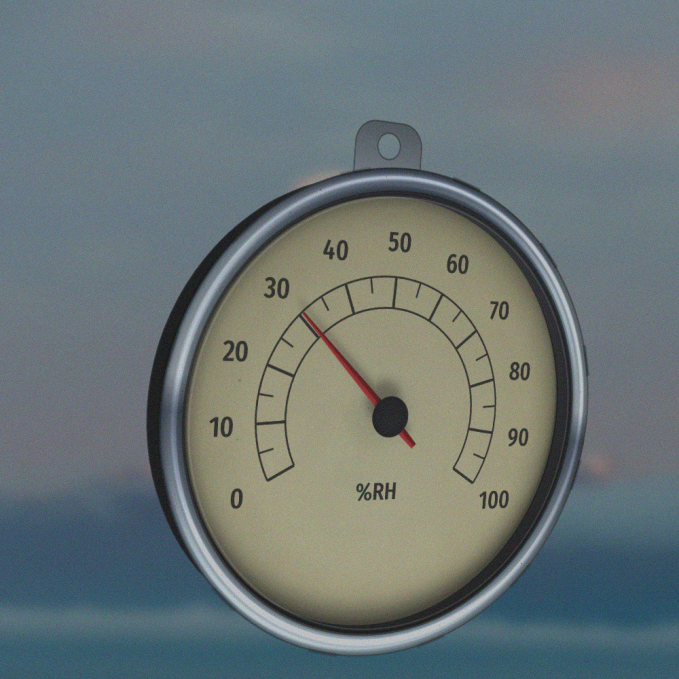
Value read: 30,%
